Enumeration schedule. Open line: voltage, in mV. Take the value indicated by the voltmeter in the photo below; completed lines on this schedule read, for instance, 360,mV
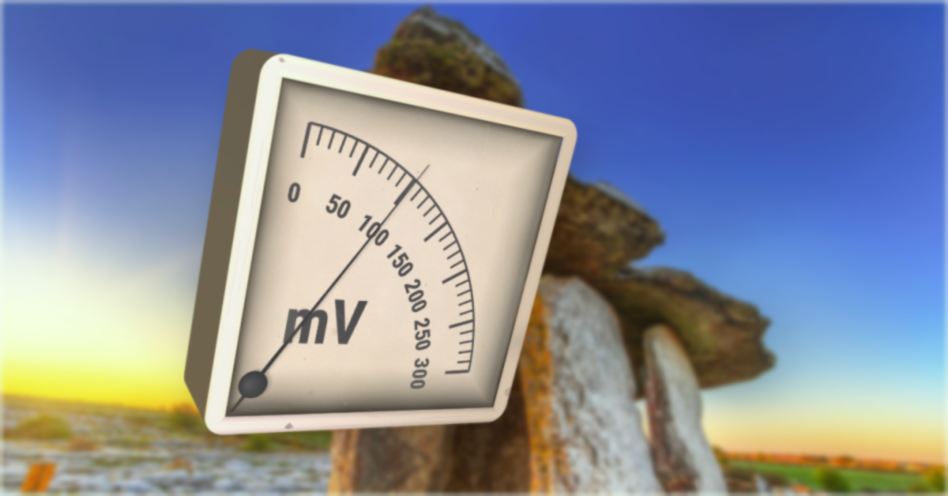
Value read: 100,mV
